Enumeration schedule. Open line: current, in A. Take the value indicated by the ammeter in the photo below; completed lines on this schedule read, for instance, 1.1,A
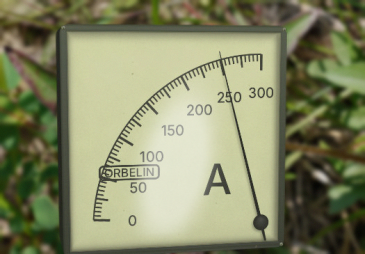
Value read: 250,A
